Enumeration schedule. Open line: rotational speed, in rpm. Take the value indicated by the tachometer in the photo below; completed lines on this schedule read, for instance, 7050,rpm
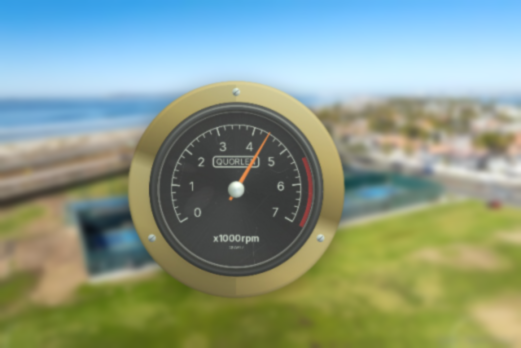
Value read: 4400,rpm
